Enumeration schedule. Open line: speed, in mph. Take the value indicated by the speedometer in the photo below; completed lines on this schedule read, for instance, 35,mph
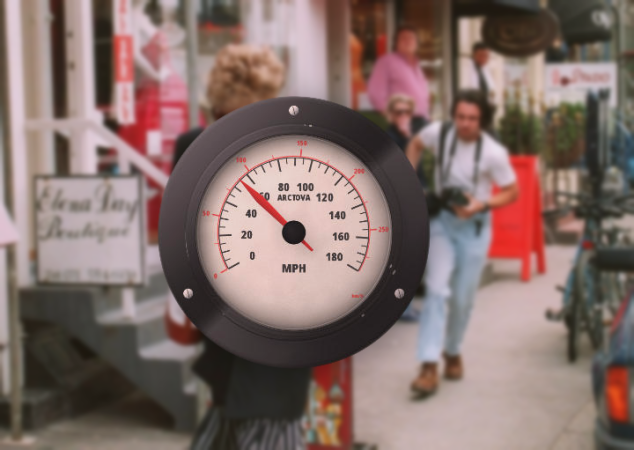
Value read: 55,mph
